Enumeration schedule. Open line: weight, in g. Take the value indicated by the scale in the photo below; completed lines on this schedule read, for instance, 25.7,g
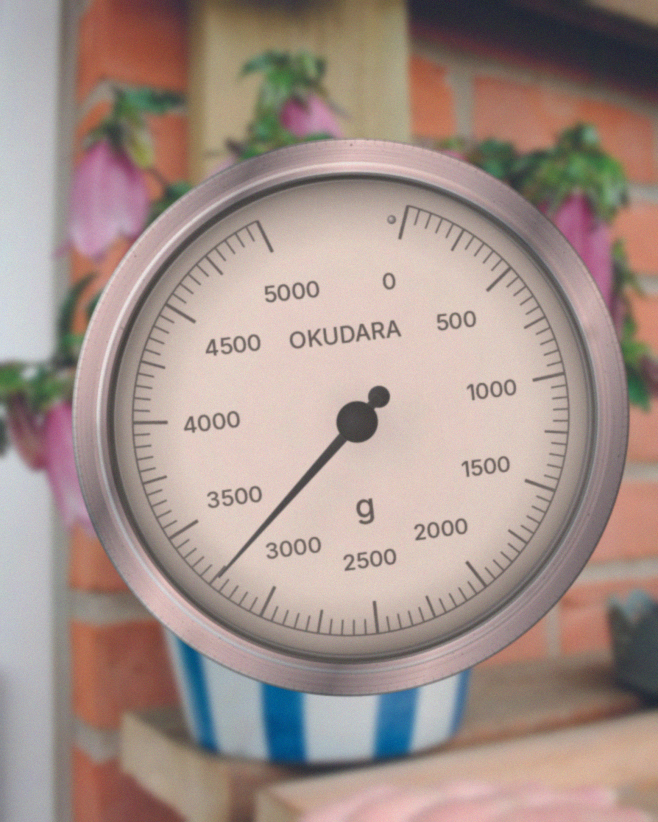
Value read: 3250,g
